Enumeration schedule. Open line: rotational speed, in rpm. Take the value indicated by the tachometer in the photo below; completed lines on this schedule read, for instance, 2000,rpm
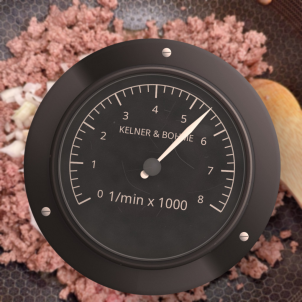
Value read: 5400,rpm
